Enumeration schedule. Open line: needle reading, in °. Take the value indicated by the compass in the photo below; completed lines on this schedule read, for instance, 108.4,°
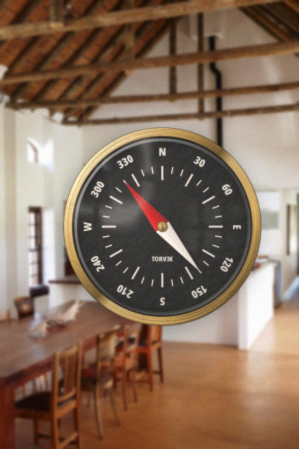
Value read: 320,°
